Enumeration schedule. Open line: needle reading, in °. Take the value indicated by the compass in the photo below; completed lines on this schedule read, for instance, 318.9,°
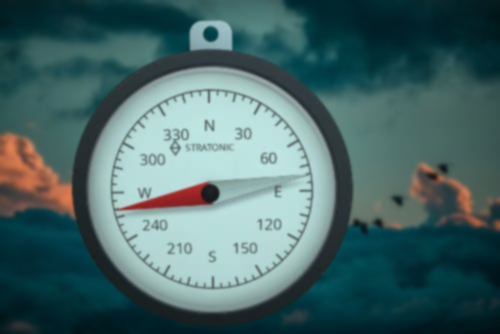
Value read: 260,°
